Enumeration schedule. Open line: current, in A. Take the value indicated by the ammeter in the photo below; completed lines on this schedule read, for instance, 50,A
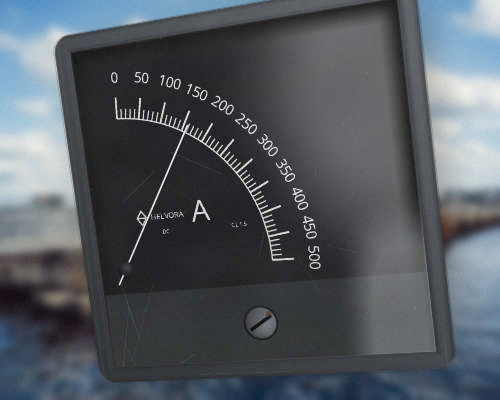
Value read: 160,A
